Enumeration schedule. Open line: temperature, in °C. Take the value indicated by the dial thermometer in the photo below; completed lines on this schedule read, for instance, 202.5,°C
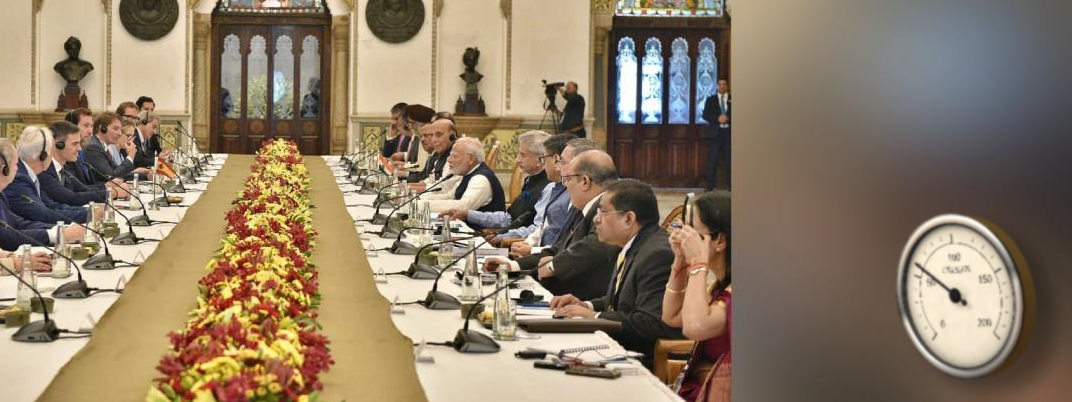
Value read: 60,°C
